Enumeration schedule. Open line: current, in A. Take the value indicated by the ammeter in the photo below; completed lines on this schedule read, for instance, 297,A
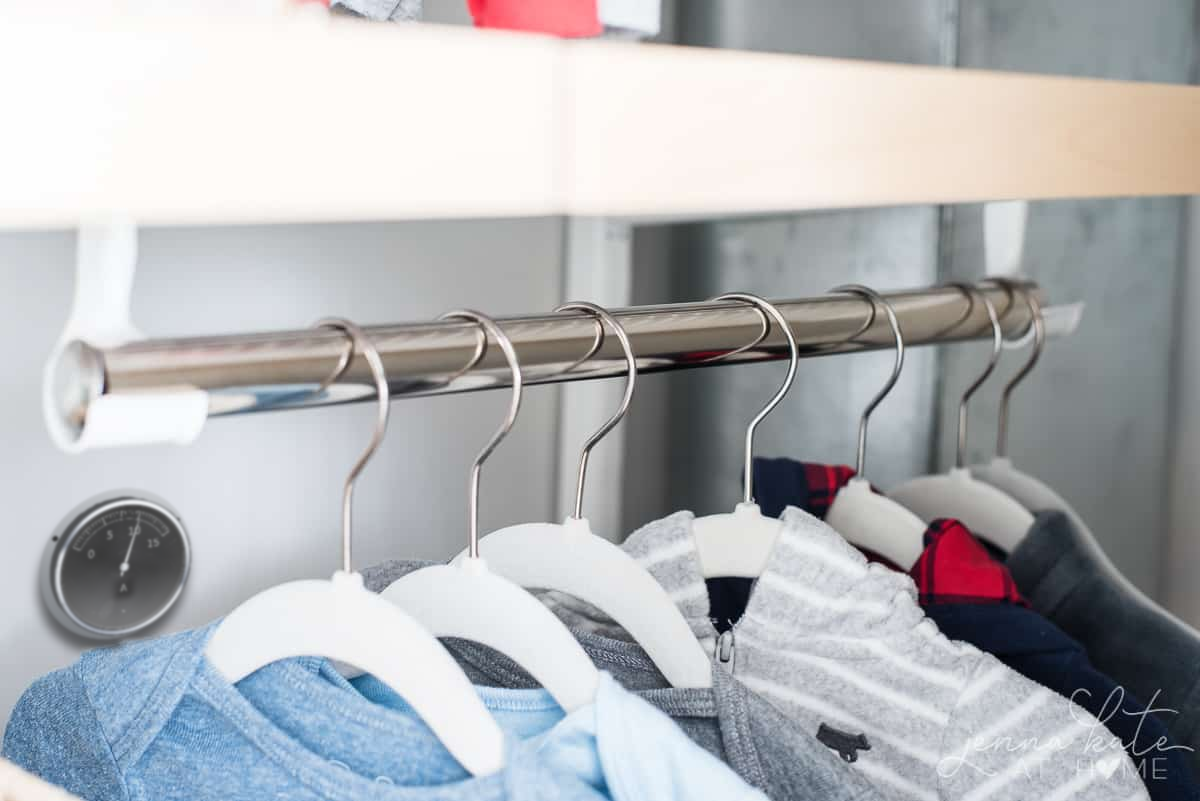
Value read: 10,A
